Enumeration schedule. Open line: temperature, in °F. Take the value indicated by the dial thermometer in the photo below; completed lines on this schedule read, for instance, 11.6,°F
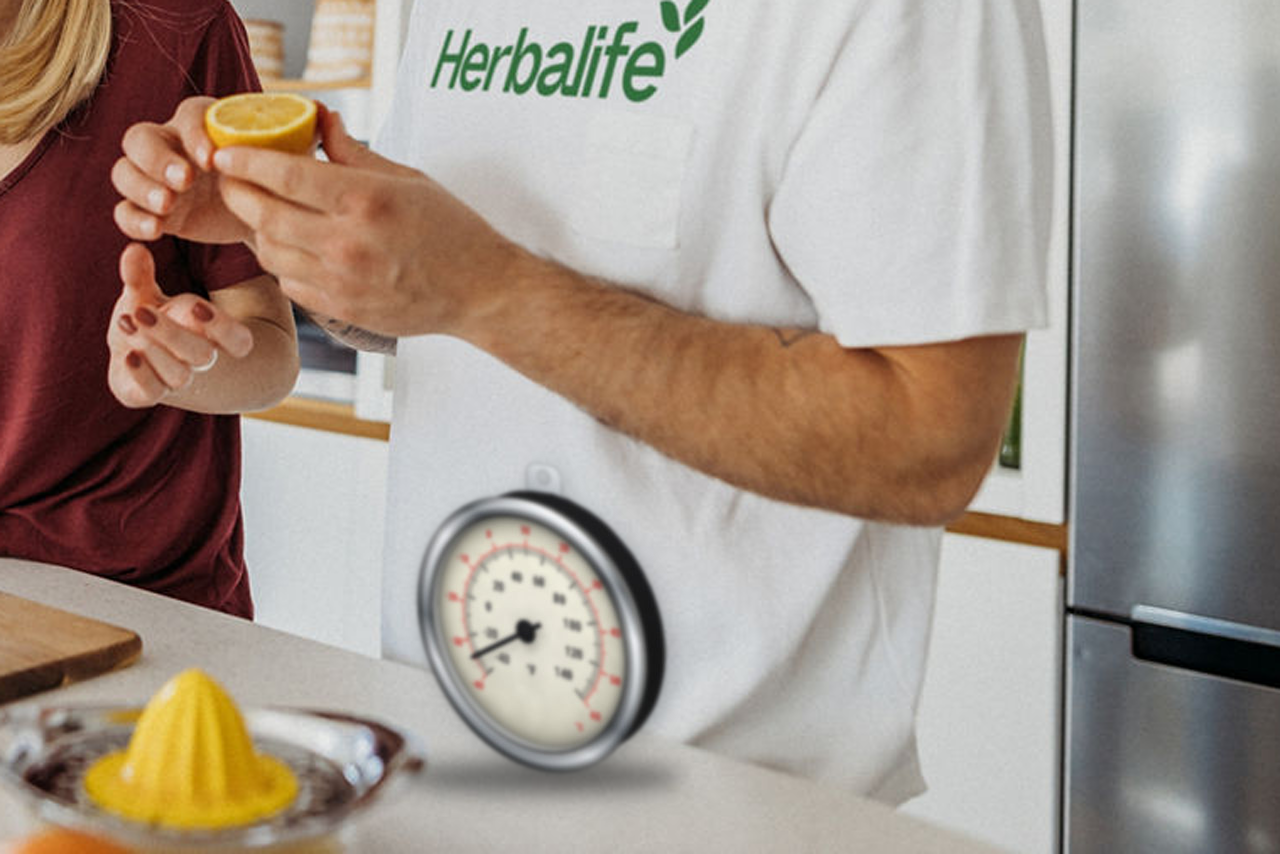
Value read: -30,°F
